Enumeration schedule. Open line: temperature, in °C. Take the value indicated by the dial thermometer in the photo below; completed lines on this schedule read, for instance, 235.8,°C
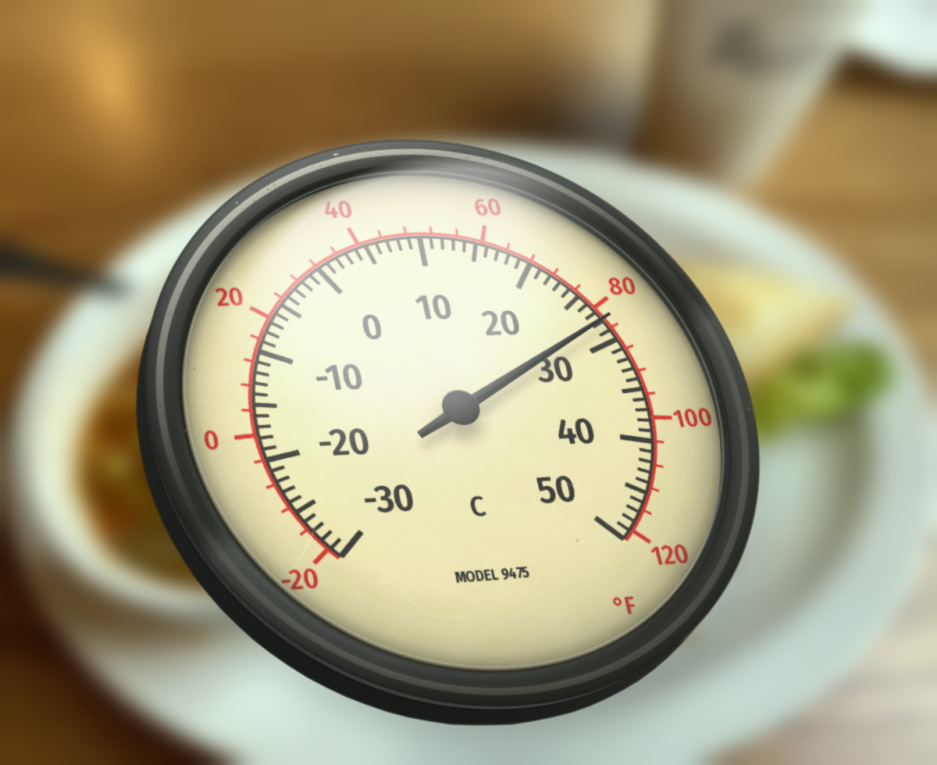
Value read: 28,°C
